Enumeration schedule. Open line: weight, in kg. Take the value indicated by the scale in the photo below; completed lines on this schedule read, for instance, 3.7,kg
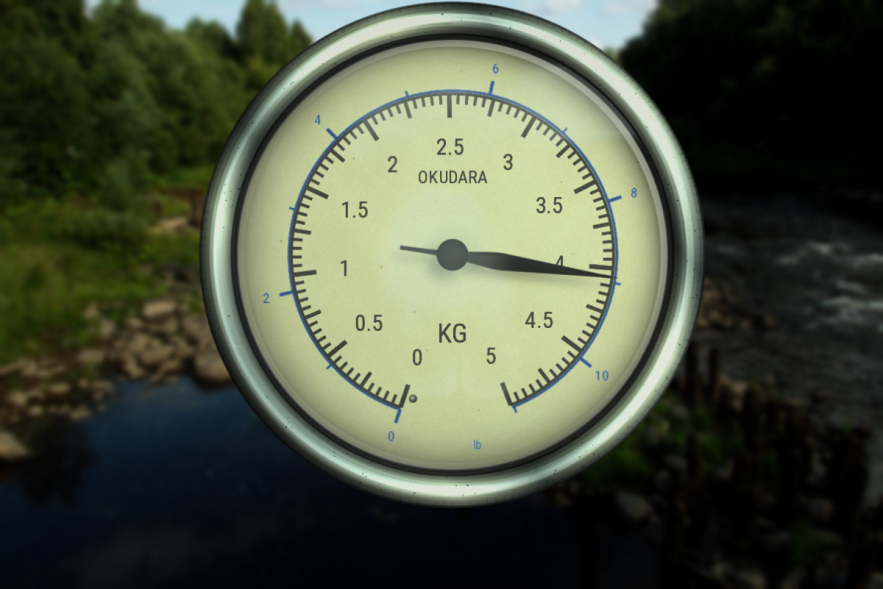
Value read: 4.05,kg
